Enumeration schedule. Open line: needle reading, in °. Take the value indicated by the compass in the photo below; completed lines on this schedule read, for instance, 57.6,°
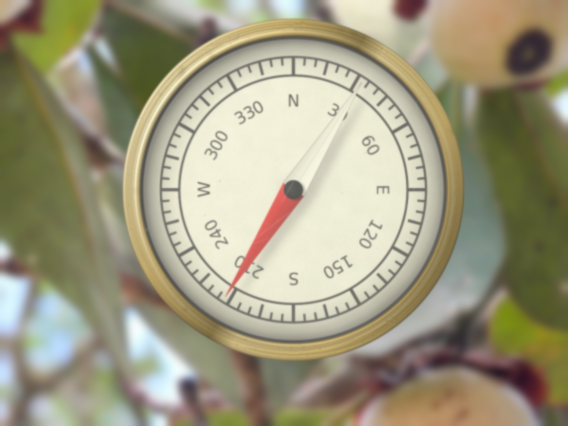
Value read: 212.5,°
